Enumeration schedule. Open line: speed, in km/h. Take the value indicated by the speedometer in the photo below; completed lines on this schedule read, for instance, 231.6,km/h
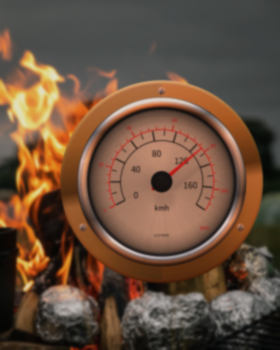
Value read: 125,km/h
